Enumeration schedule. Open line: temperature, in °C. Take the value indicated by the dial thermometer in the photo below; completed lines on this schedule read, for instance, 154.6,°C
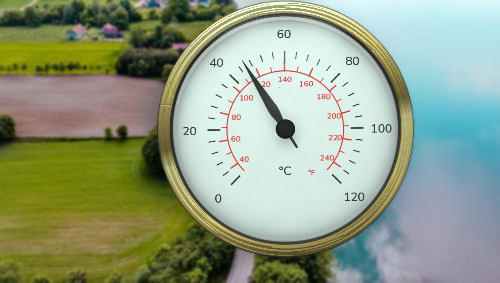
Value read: 46,°C
